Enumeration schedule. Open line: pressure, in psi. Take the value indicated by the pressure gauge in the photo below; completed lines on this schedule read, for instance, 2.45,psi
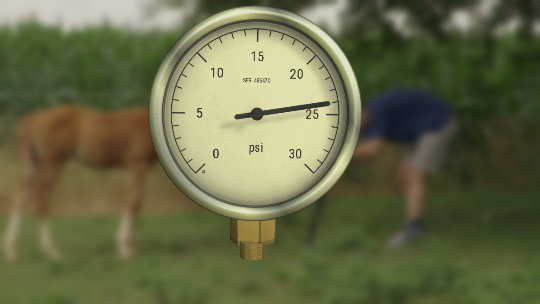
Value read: 24,psi
